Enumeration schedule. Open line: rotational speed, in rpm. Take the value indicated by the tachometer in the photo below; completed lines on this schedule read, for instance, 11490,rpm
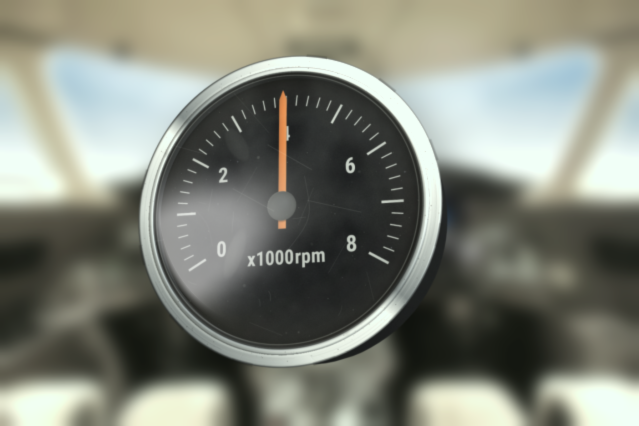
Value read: 4000,rpm
